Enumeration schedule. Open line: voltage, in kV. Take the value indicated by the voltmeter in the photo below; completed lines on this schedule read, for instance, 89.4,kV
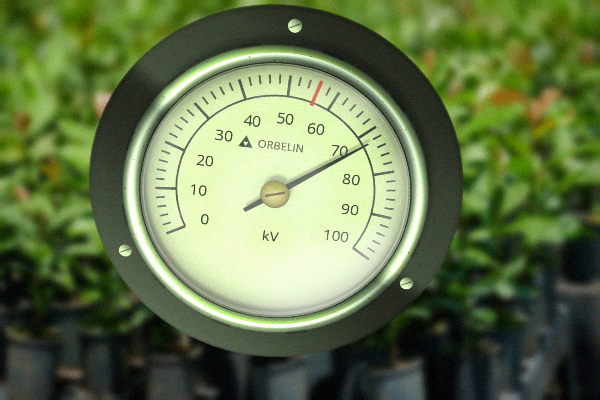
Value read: 72,kV
